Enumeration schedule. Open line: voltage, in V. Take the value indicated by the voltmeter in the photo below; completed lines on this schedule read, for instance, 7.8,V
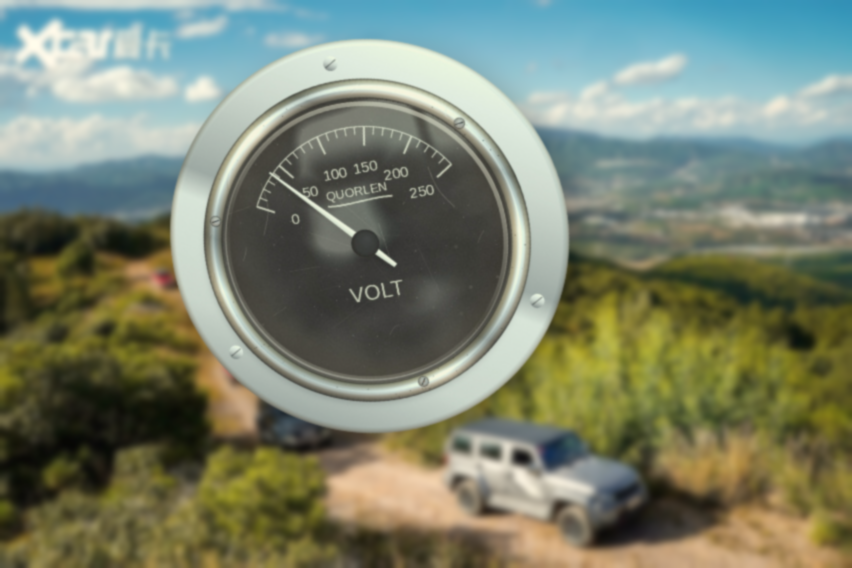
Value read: 40,V
